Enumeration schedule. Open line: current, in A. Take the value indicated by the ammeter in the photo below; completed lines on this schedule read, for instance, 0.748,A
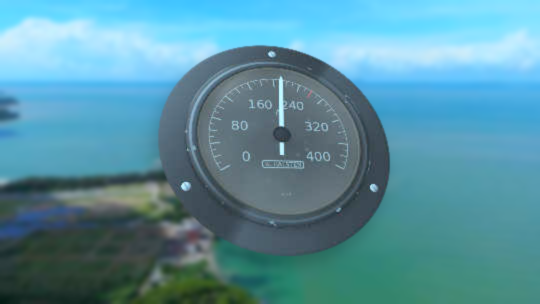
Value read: 210,A
